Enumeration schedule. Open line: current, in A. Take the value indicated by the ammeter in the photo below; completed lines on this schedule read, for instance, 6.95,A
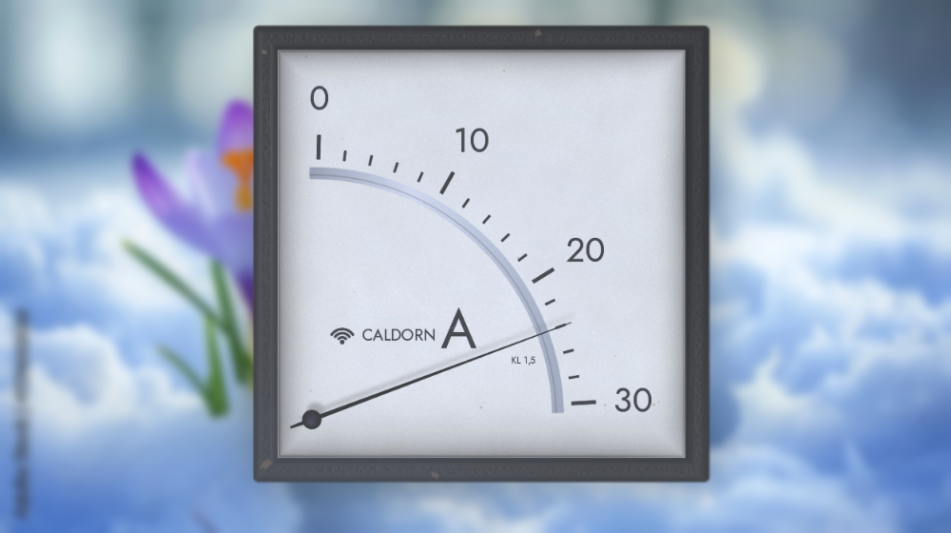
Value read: 24,A
